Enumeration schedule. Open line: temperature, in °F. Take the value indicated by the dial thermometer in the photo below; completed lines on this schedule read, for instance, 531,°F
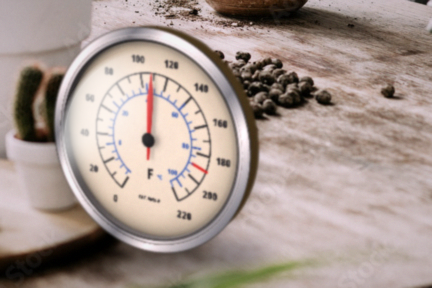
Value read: 110,°F
